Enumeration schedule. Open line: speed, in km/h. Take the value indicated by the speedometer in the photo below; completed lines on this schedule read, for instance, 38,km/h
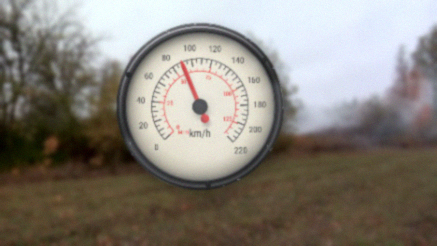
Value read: 90,km/h
